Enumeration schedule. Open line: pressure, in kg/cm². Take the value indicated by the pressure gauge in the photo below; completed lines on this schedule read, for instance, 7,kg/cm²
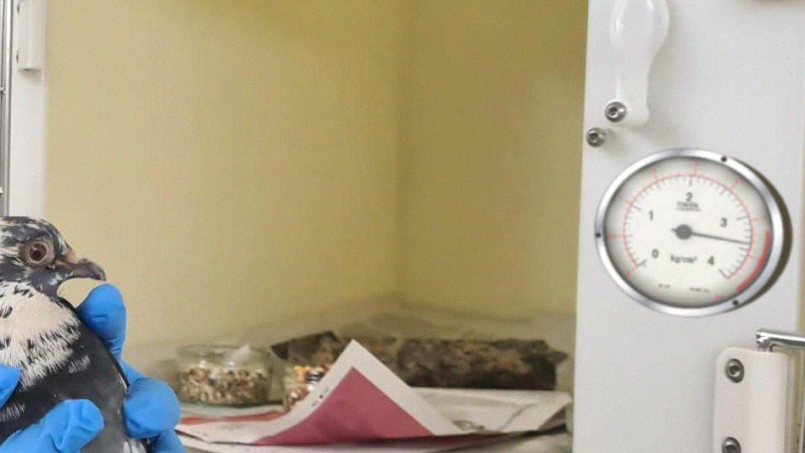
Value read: 3.4,kg/cm²
